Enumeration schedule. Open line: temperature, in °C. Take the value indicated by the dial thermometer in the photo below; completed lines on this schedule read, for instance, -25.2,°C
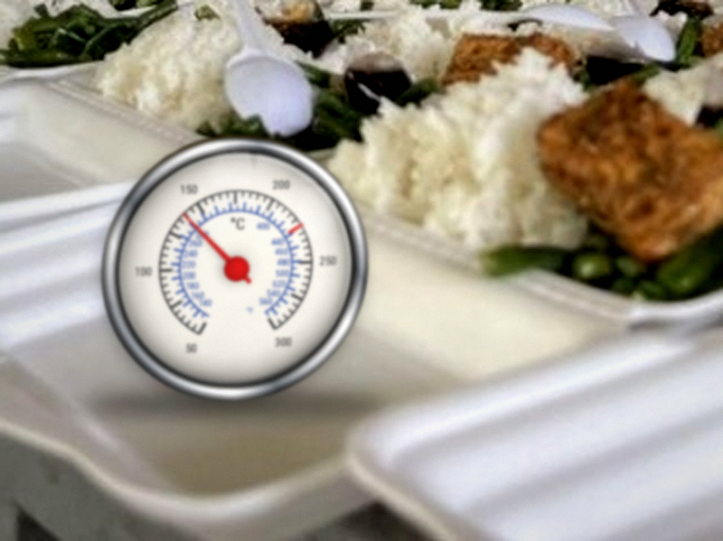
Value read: 140,°C
